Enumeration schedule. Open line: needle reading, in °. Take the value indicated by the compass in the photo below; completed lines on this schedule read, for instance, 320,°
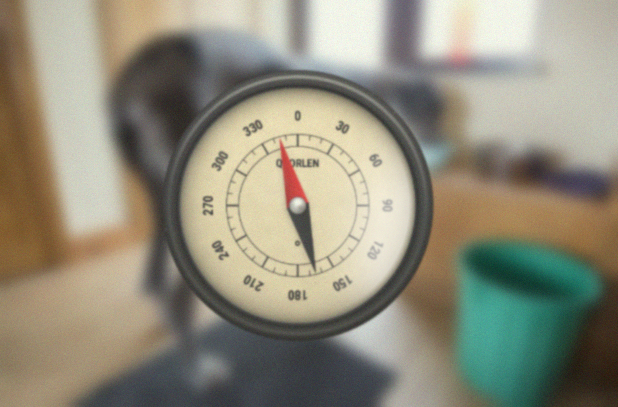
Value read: 345,°
